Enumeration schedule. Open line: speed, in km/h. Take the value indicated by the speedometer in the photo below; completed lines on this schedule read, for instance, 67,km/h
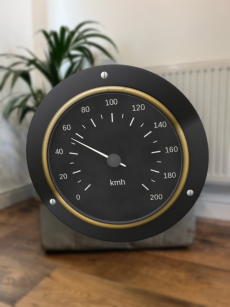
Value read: 55,km/h
